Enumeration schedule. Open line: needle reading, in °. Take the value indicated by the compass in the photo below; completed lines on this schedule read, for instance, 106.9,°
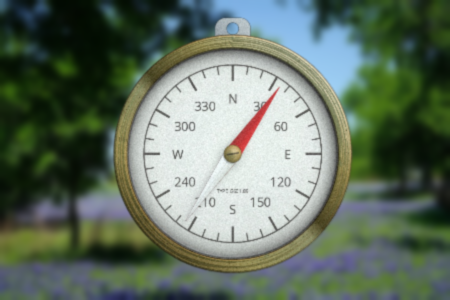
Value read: 35,°
